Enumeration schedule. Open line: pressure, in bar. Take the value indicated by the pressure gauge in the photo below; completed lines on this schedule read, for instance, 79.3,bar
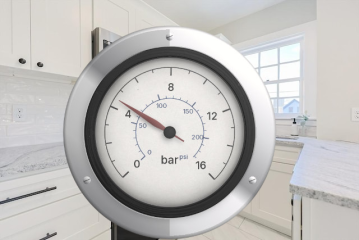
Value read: 4.5,bar
